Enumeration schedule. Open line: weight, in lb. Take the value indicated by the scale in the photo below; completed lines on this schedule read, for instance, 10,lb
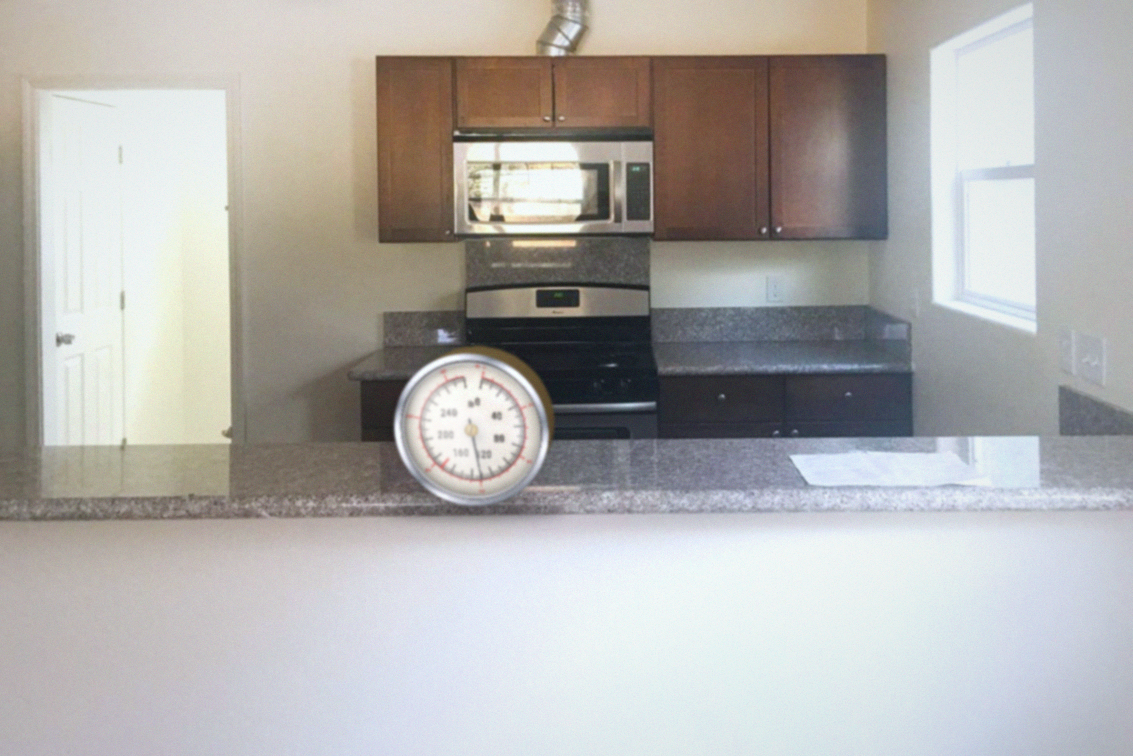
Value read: 130,lb
